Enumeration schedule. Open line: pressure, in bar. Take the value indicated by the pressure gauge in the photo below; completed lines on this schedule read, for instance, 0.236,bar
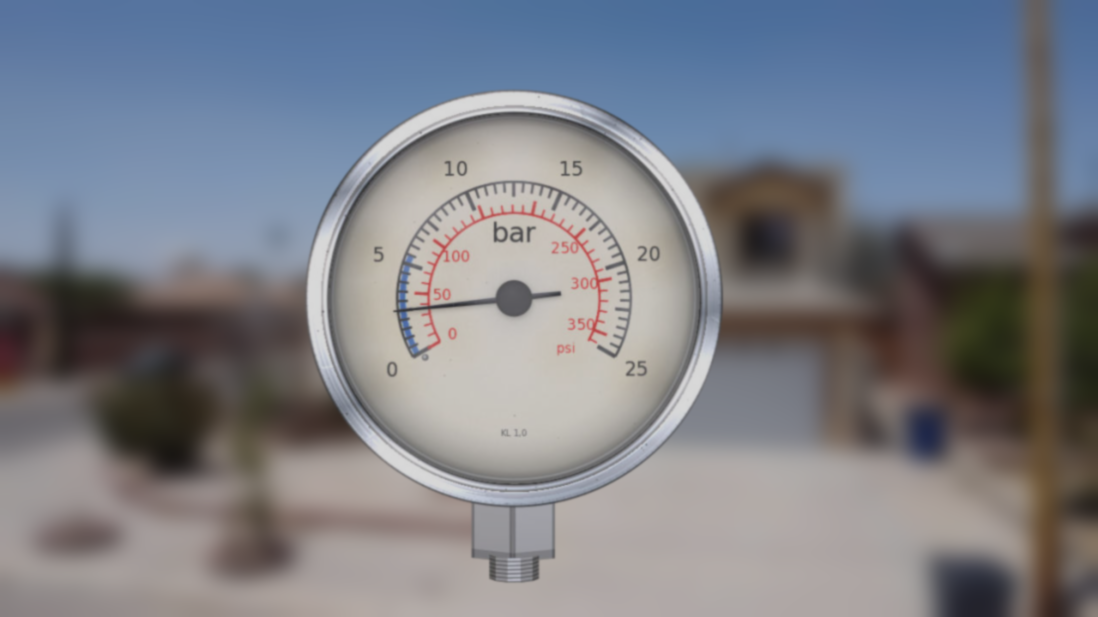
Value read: 2.5,bar
